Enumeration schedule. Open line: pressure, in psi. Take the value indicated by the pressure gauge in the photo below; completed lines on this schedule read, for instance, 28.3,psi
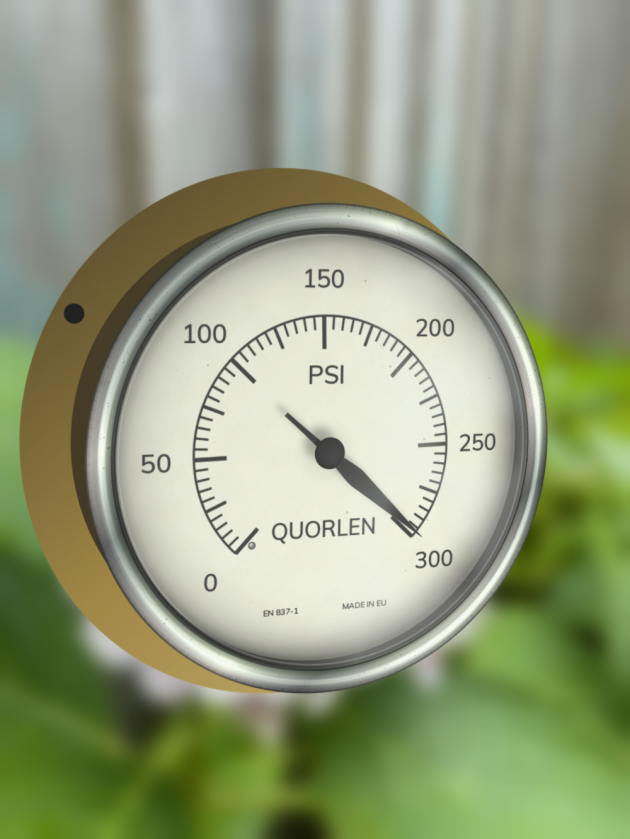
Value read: 297.5,psi
